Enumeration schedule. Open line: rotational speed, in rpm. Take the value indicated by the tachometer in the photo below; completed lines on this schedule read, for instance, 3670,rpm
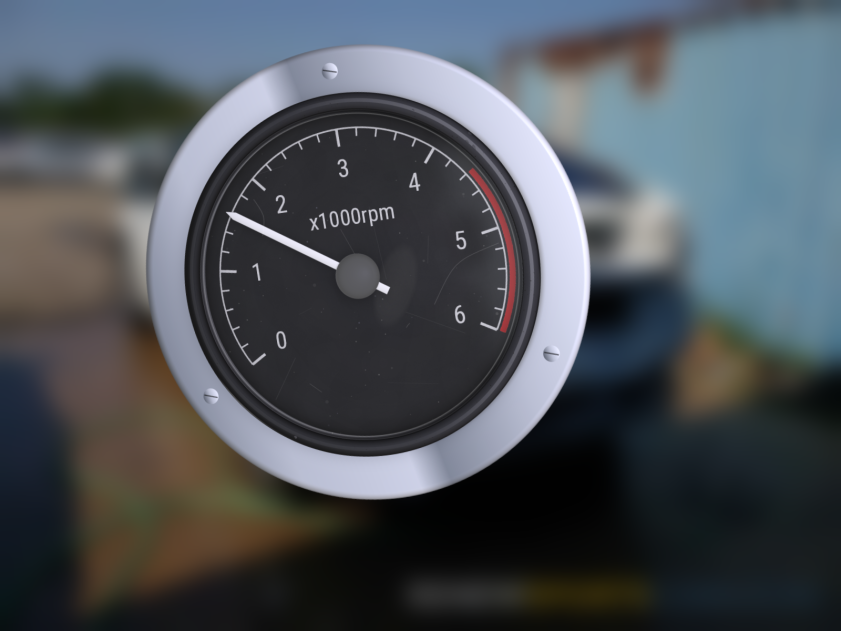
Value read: 1600,rpm
